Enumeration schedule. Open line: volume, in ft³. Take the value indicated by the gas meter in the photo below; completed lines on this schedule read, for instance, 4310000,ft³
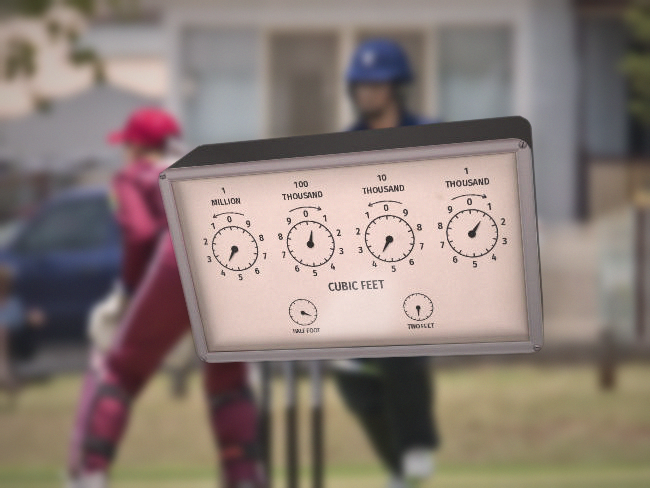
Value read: 404100,ft³
